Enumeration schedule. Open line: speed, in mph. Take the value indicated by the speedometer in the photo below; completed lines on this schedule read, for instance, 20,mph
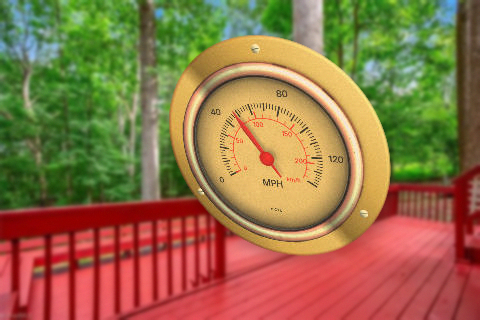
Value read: 50,mph
